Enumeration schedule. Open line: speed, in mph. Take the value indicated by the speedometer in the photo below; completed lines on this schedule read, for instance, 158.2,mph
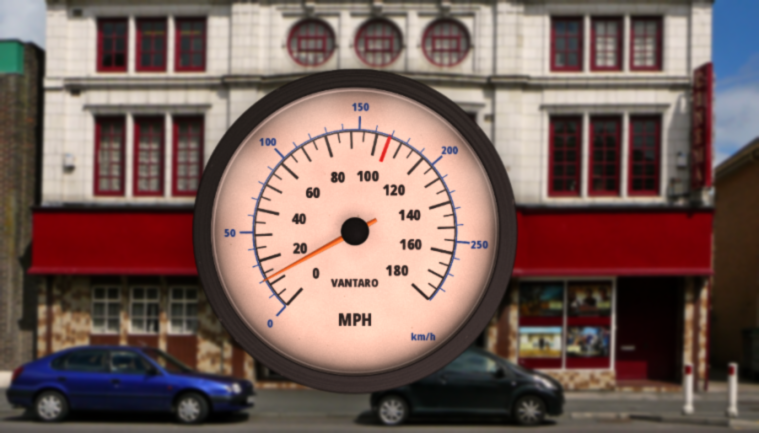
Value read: 12.5,mph
